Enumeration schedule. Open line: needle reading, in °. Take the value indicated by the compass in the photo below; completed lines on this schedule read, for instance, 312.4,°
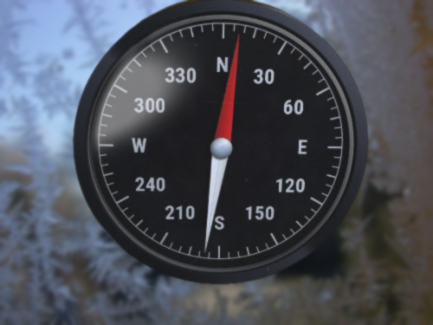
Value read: 7.5,°
